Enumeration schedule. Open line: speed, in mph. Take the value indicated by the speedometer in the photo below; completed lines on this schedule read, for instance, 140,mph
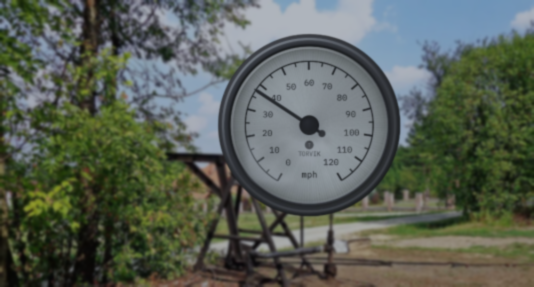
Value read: 37.5,mph
